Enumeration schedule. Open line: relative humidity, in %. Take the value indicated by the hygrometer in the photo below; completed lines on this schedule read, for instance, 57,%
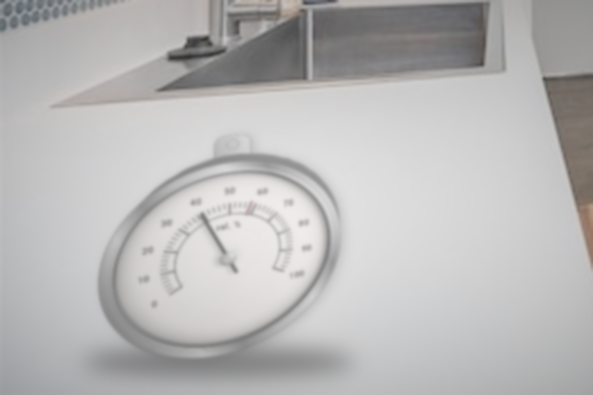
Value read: 40,%
